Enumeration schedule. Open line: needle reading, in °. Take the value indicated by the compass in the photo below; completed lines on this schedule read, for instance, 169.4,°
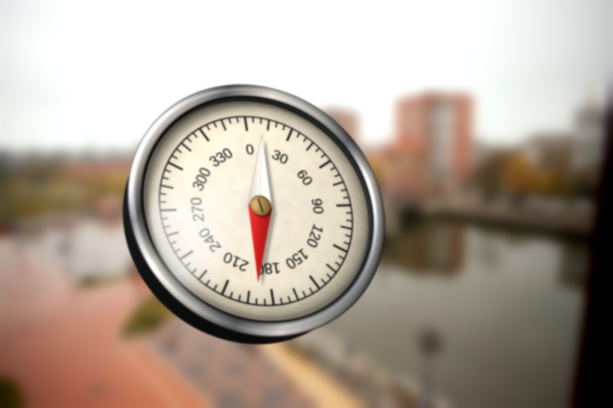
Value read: 190,°
